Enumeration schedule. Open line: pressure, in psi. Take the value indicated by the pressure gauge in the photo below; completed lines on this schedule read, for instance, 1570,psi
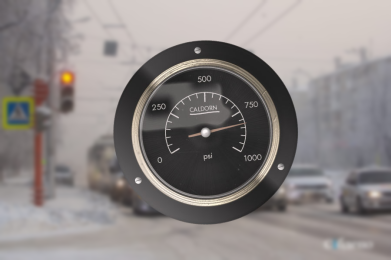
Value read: 825,psi
